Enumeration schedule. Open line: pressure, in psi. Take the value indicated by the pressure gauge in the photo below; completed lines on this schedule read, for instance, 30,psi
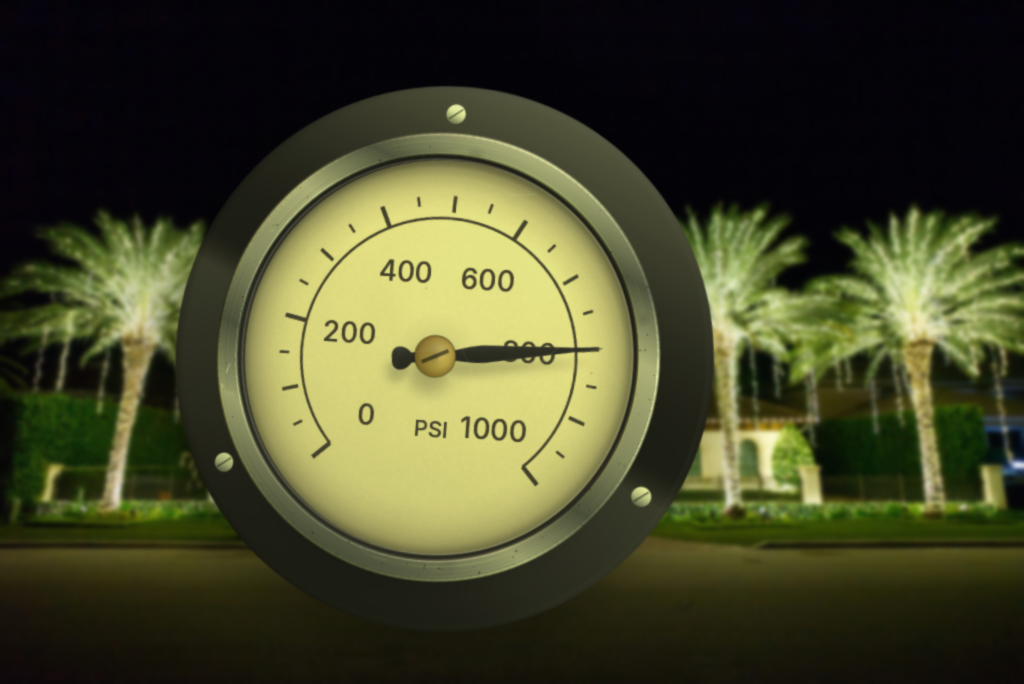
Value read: 800,psi
